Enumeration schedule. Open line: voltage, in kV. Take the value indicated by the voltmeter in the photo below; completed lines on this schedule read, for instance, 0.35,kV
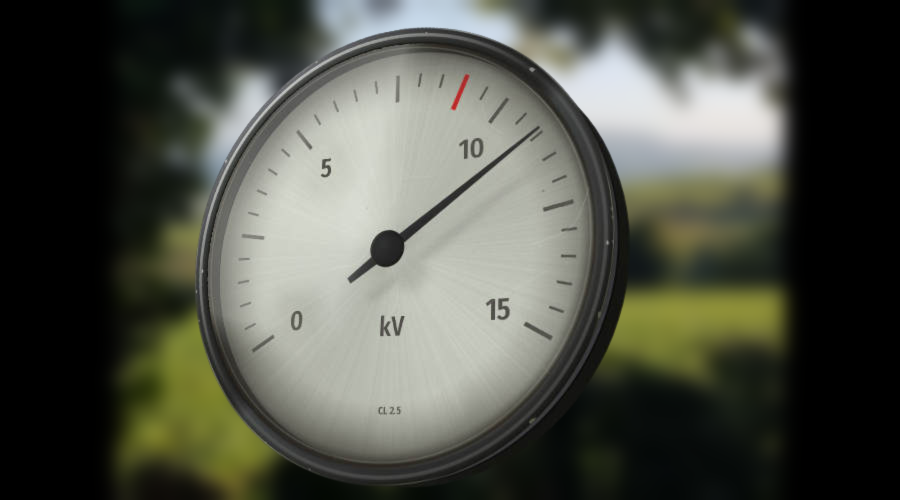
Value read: 11,kV
